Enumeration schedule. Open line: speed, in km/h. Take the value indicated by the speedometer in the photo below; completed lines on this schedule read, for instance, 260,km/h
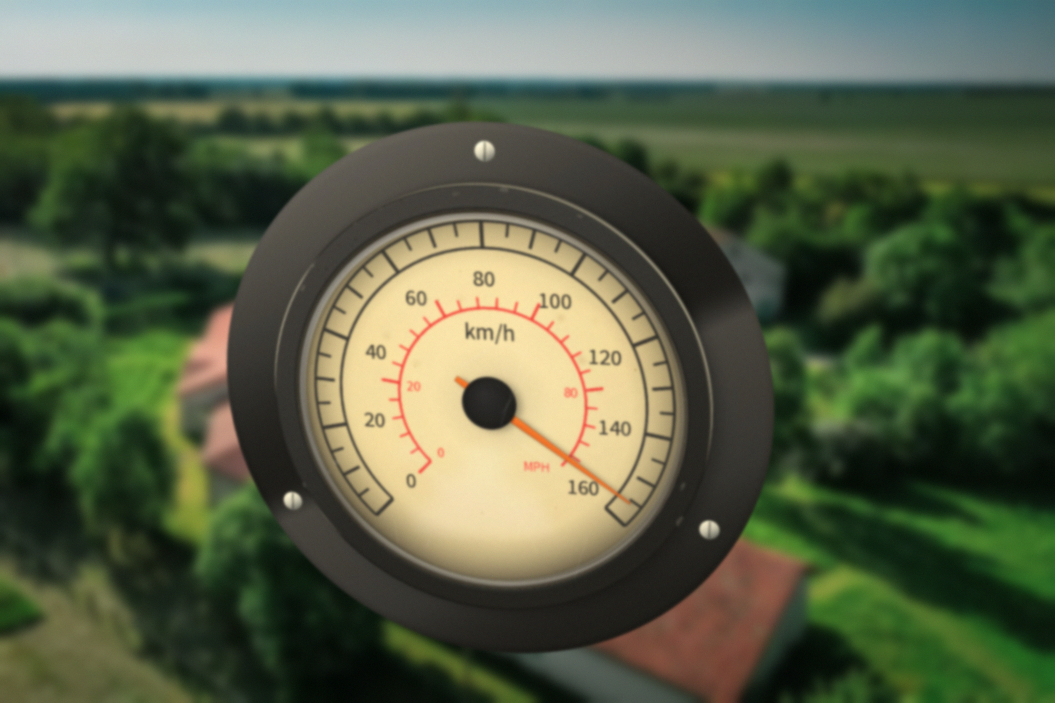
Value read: 155,km/h
